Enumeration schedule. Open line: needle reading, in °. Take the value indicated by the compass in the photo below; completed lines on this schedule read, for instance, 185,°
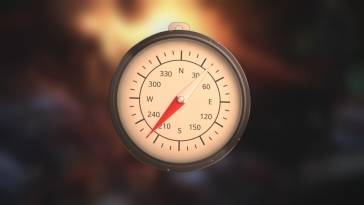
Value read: 220,°
